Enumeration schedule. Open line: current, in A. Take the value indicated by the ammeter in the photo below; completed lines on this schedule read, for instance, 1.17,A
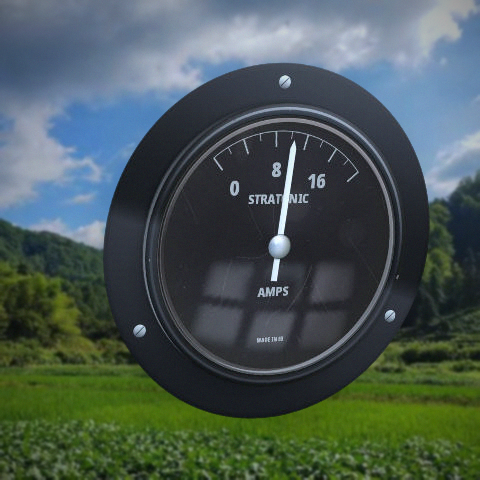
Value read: 10,A
